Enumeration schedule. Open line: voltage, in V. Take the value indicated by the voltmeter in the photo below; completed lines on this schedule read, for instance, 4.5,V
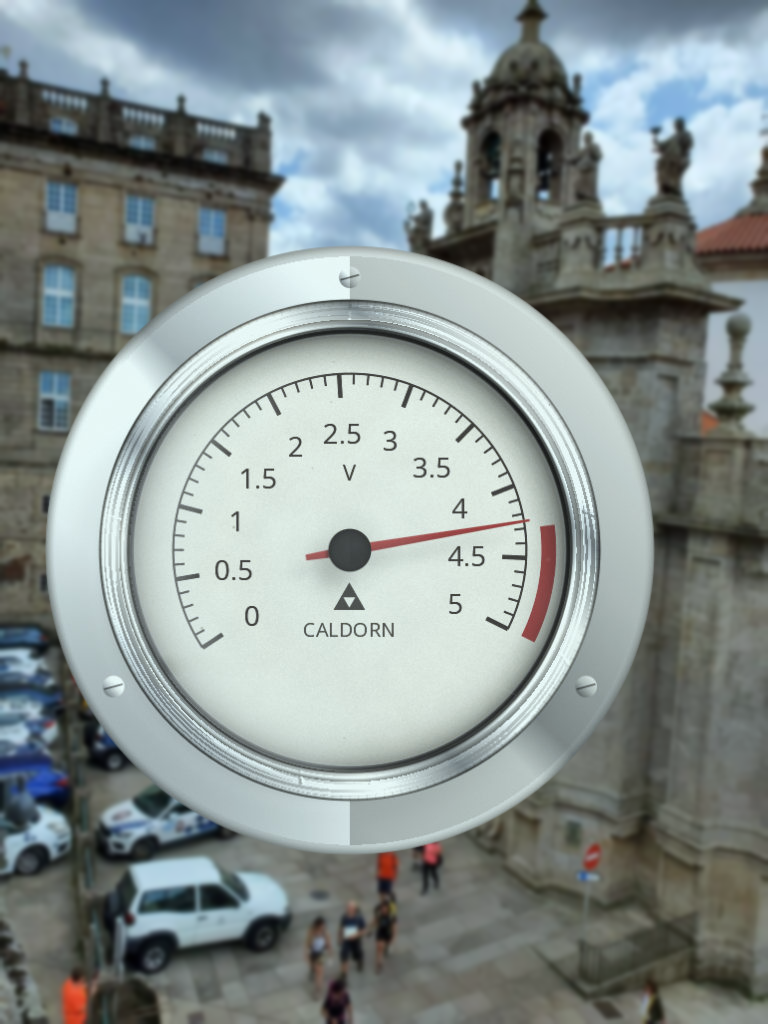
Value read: 4.25,V
